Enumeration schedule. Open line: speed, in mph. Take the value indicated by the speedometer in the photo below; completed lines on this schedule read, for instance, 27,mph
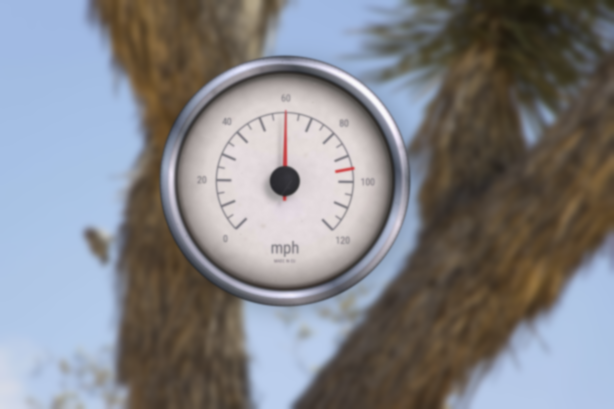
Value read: 60,mph
